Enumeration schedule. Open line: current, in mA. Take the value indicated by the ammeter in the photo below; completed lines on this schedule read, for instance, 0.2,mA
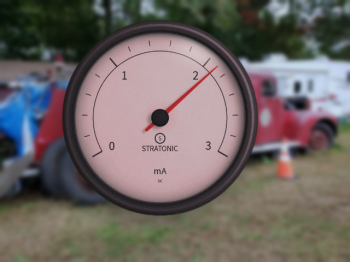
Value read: 2.1,mA
